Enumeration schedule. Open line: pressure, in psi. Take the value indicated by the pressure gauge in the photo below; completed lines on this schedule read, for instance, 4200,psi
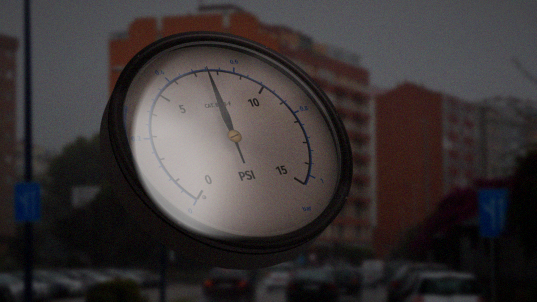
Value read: 7.5,psi
